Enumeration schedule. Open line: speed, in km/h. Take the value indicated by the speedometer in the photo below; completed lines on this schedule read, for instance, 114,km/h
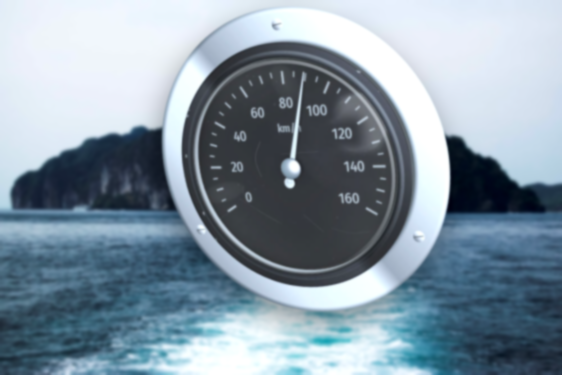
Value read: 90,km/h
